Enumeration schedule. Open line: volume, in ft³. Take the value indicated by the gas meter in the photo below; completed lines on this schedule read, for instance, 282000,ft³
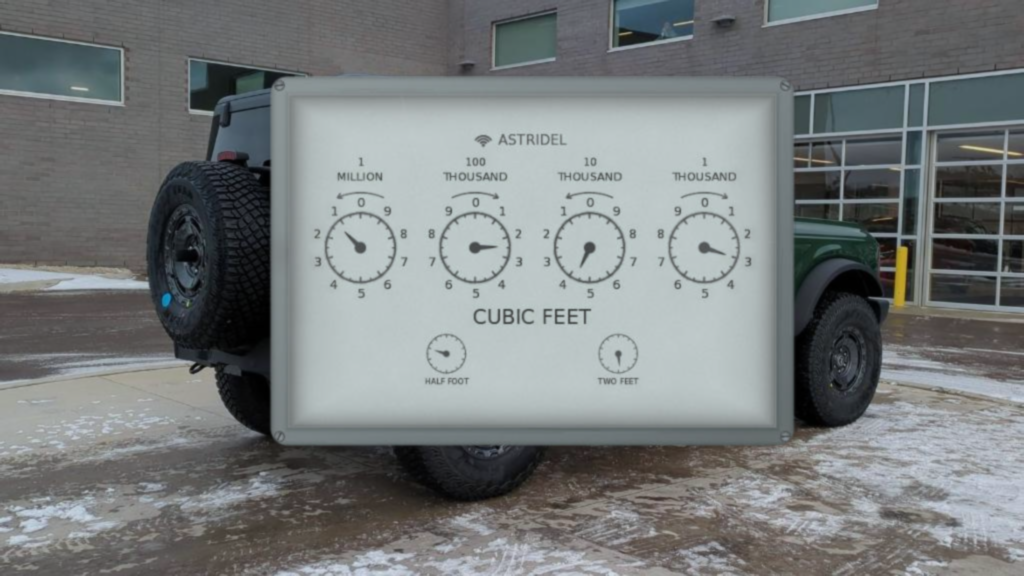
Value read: 124300,ft³
